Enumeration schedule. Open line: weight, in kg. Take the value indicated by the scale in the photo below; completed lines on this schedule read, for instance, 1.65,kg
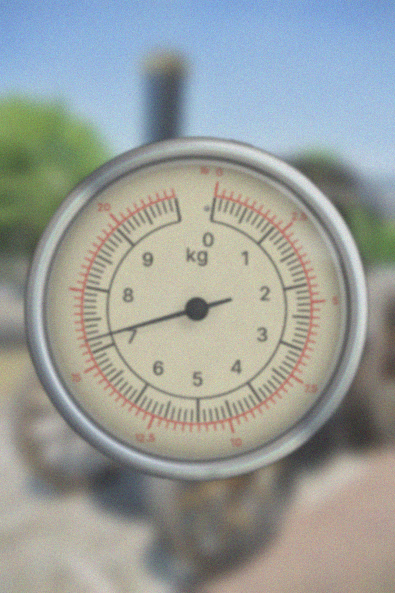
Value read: 7.2,kg
